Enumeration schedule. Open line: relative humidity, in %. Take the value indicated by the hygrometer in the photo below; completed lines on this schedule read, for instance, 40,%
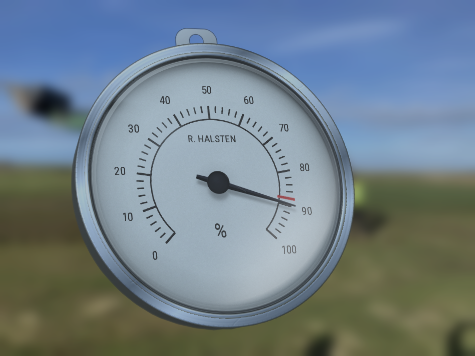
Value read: 90,%
